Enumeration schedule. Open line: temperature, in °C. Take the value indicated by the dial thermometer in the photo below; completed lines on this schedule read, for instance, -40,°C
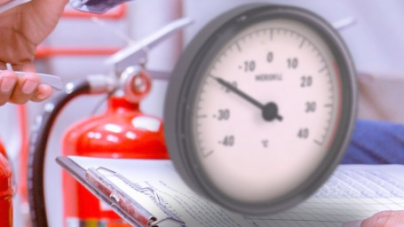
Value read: -20,°C
